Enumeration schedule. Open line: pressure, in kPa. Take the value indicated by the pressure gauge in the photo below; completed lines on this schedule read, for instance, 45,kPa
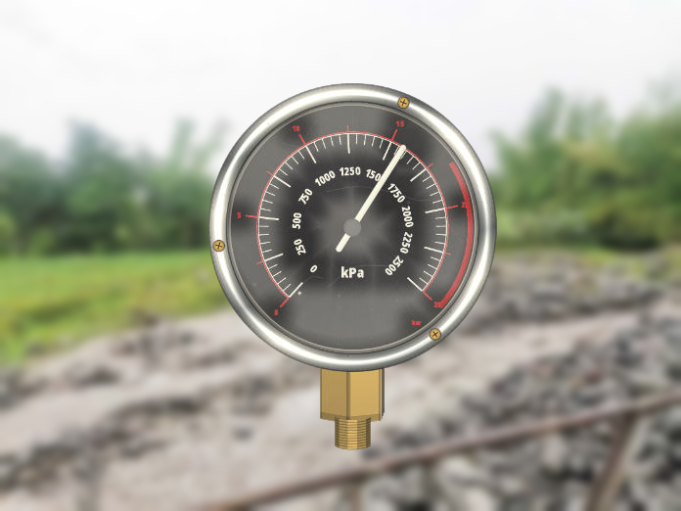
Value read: 1575,kPa
